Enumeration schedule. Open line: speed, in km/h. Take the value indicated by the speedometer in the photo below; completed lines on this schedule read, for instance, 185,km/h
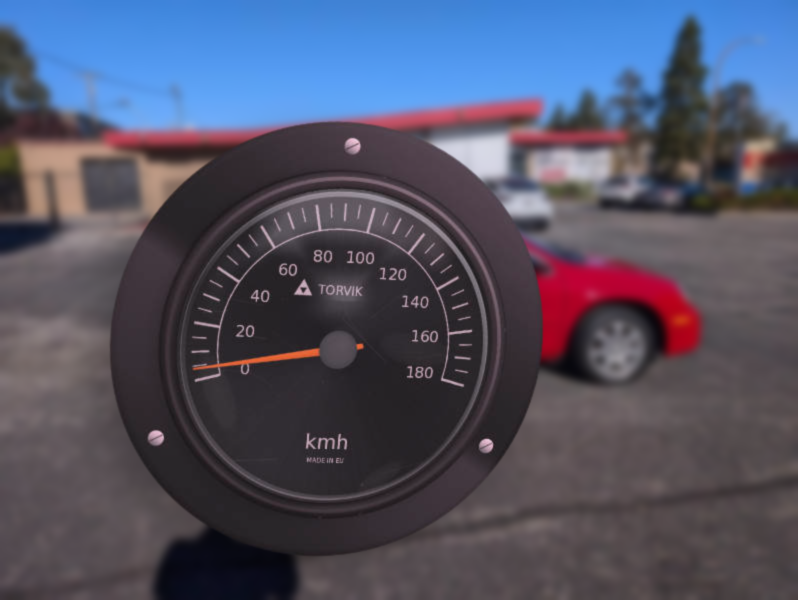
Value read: 5,km/h
